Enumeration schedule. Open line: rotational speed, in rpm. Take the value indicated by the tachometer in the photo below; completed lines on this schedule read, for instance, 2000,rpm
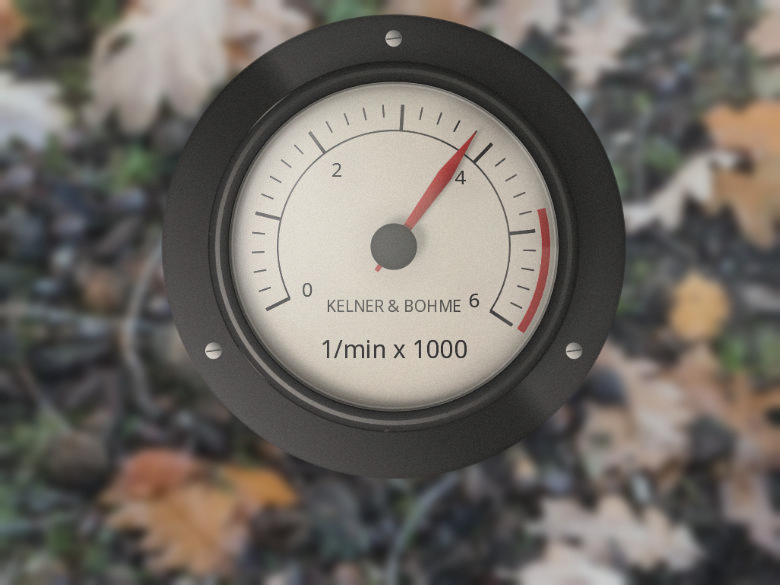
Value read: 3800,rpm
